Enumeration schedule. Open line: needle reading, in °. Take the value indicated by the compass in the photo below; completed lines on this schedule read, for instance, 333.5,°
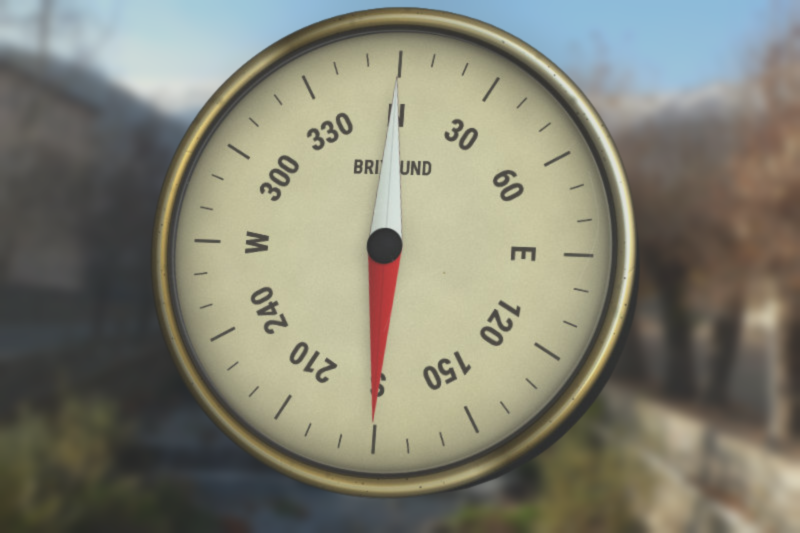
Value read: 180,°
